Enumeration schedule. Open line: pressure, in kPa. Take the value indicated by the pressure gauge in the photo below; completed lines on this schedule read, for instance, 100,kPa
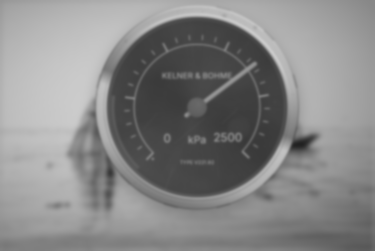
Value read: 1750,kPa
